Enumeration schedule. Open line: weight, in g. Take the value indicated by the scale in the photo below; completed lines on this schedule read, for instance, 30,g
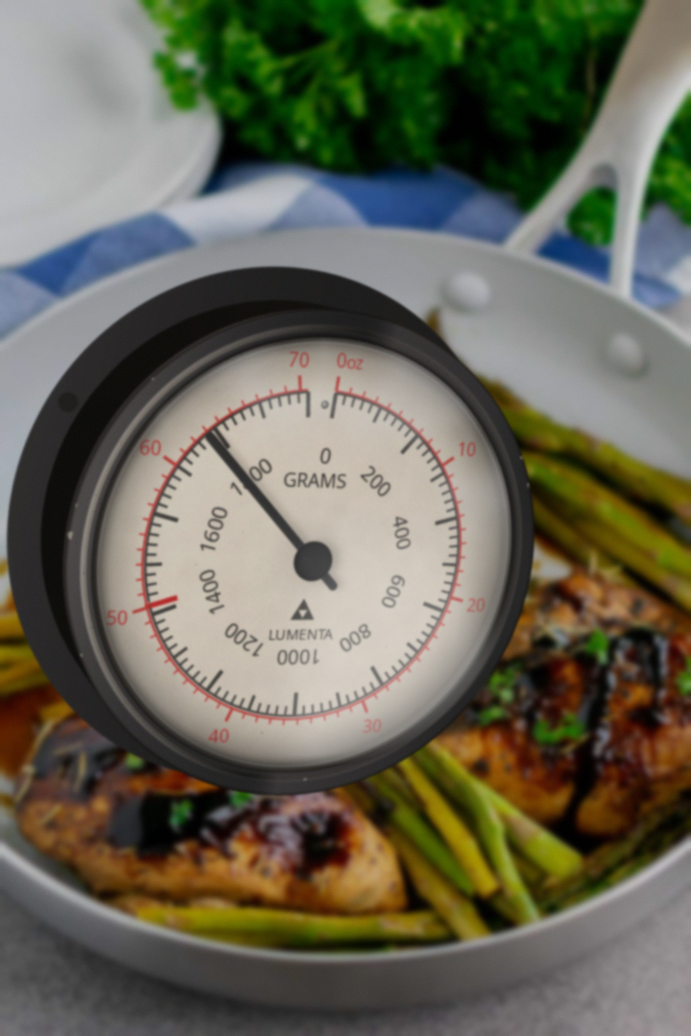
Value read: 1780,g
